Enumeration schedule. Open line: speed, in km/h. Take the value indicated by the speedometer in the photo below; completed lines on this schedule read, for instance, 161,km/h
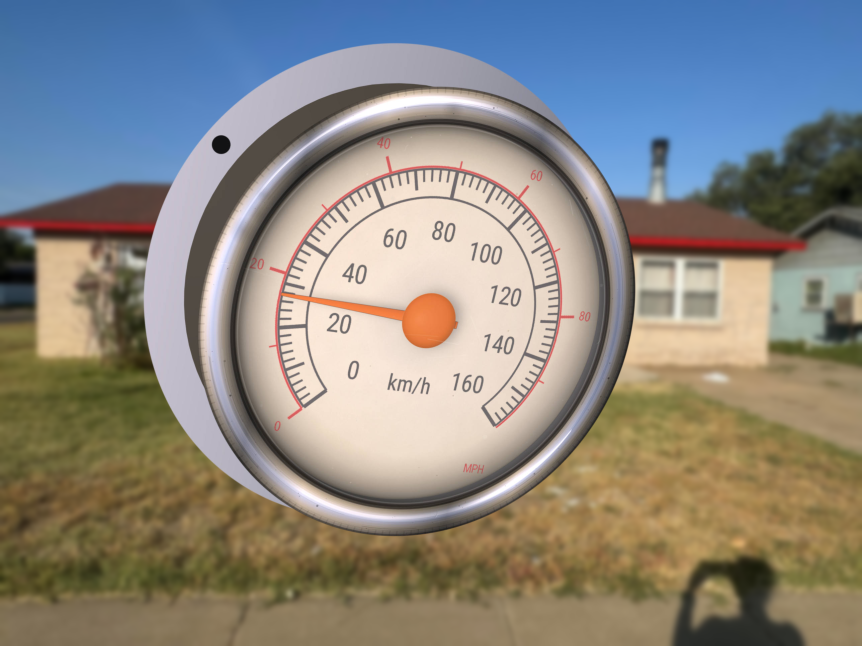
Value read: 28,km/h
